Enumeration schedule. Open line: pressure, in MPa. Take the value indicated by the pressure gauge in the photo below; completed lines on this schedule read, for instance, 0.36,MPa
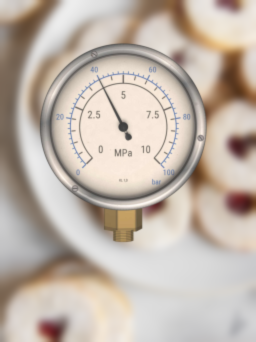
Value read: 4,MPa
